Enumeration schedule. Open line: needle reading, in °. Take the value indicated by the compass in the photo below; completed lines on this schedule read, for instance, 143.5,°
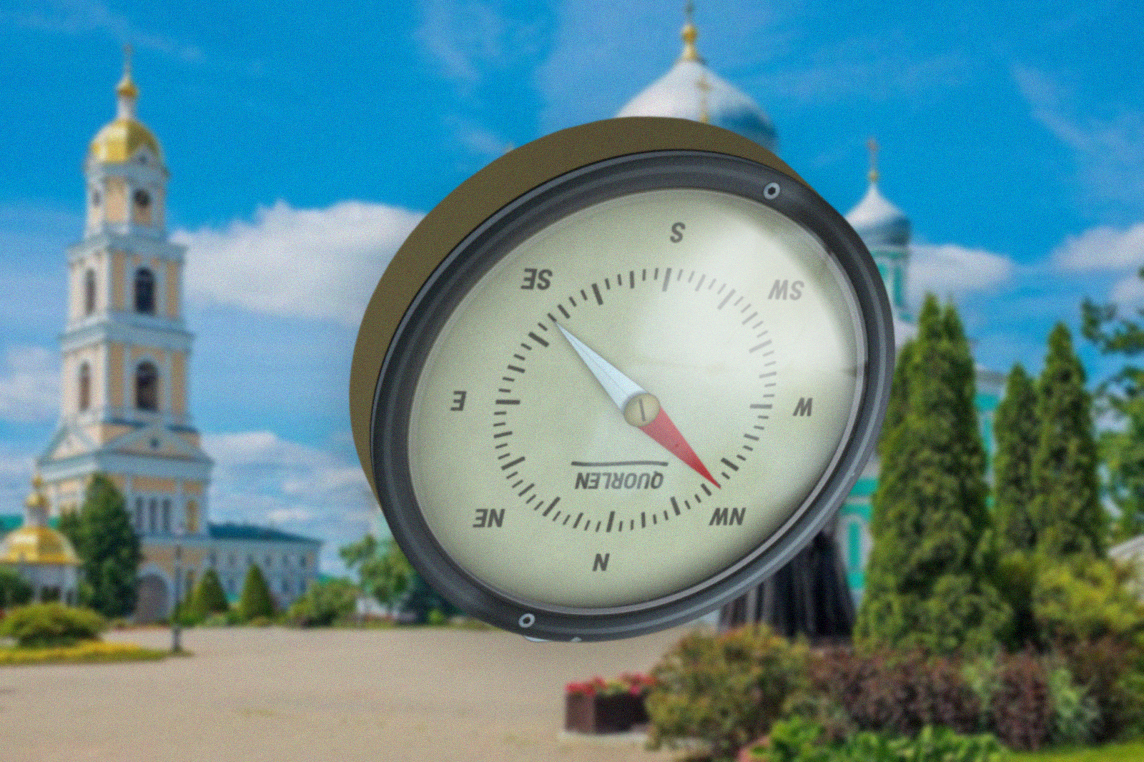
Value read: 310,°
